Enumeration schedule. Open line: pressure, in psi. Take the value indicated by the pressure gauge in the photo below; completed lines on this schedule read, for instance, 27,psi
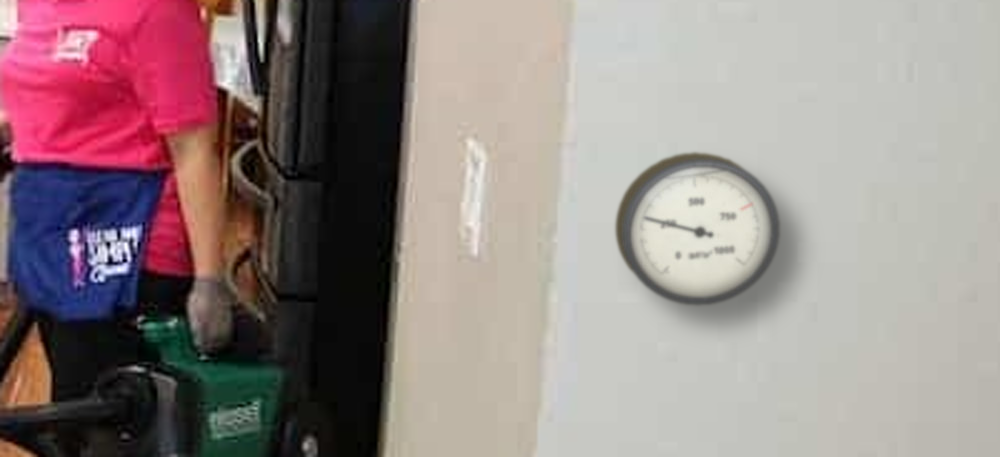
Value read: 250,psi
